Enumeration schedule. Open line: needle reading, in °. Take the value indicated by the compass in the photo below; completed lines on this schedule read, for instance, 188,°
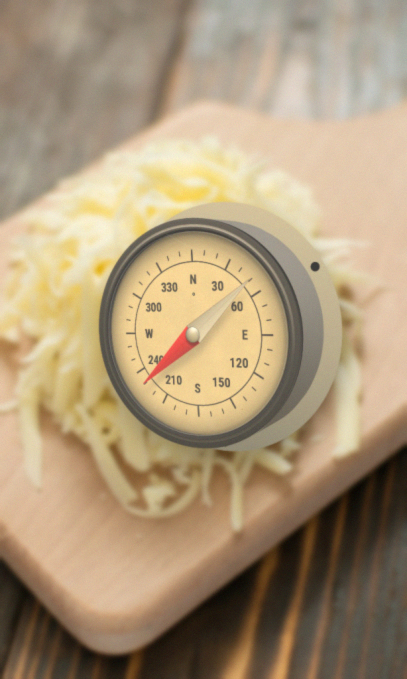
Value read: 230,°
